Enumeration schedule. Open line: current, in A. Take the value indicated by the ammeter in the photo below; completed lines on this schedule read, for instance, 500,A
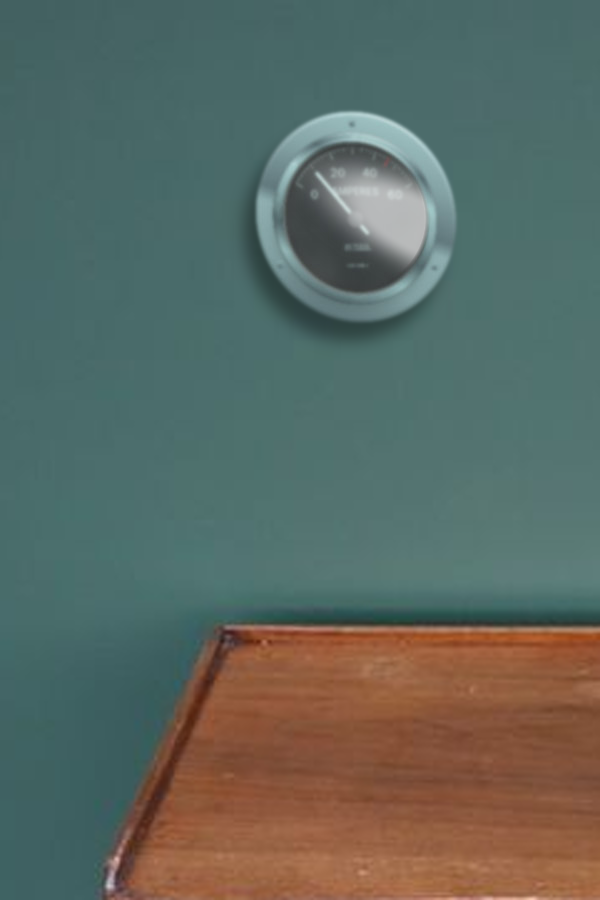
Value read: 10,A
